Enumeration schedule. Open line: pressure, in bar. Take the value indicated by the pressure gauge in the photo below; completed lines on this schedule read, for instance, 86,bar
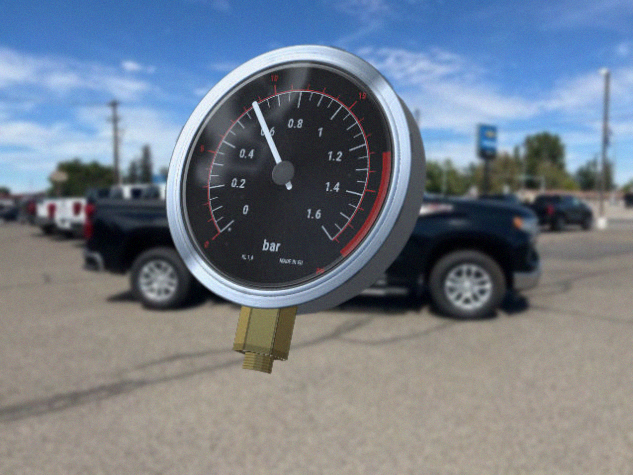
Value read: 0.6,bar
